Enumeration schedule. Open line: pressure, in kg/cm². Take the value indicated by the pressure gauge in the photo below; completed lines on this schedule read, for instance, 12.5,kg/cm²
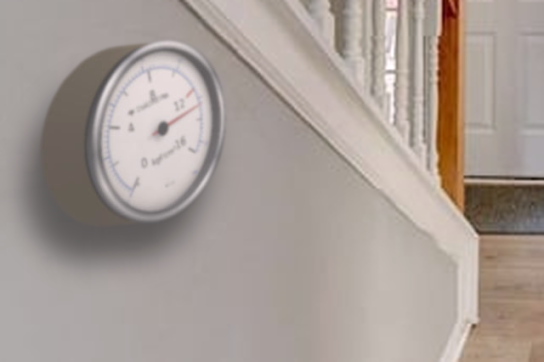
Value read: 13,kg/cm²
